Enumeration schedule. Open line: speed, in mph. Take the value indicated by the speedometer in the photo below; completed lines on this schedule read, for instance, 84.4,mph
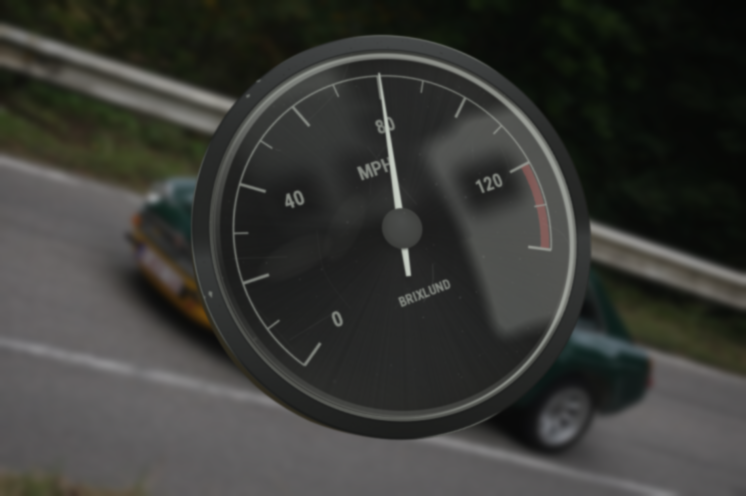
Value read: 80,mph
